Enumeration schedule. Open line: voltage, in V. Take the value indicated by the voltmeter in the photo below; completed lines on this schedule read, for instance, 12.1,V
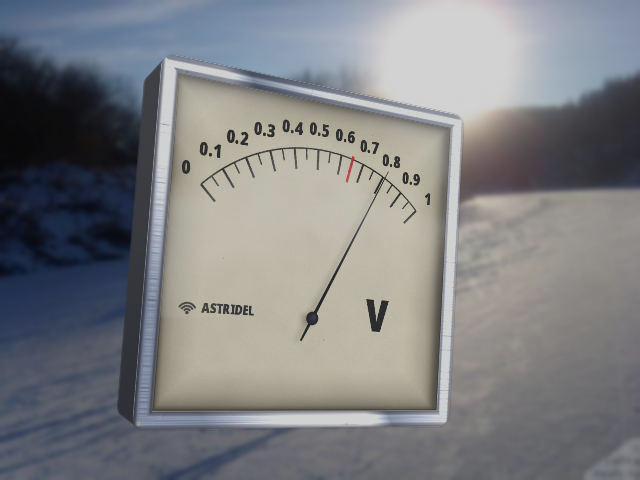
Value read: 0.8,V
